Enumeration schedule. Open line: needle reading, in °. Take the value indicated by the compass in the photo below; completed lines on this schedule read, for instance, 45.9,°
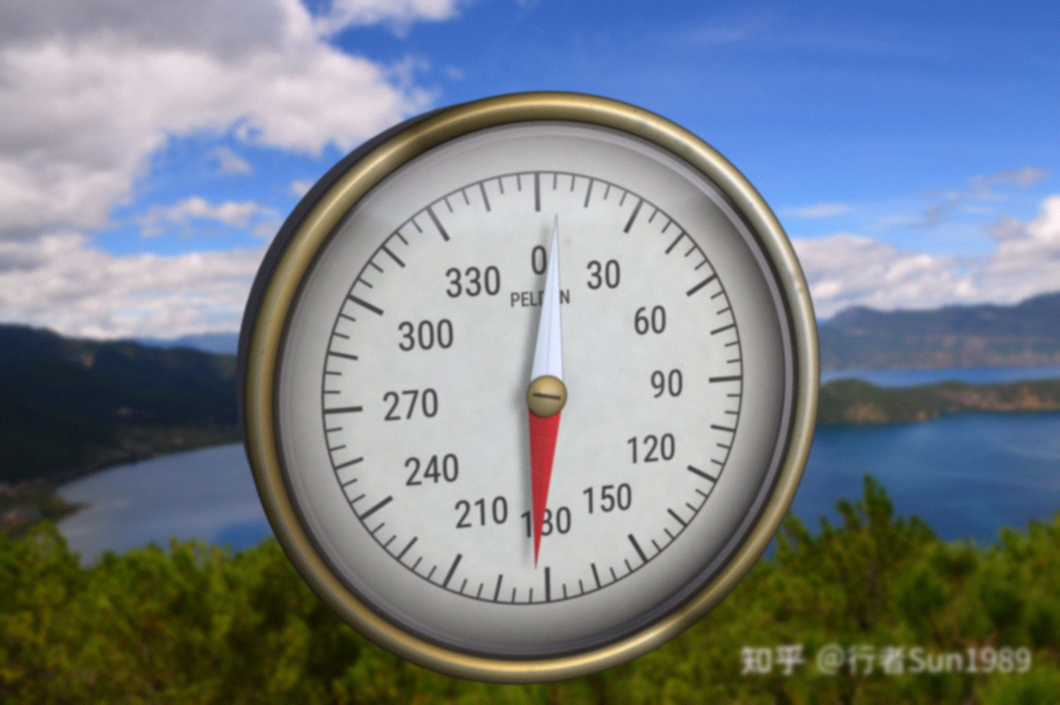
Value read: 185,°
